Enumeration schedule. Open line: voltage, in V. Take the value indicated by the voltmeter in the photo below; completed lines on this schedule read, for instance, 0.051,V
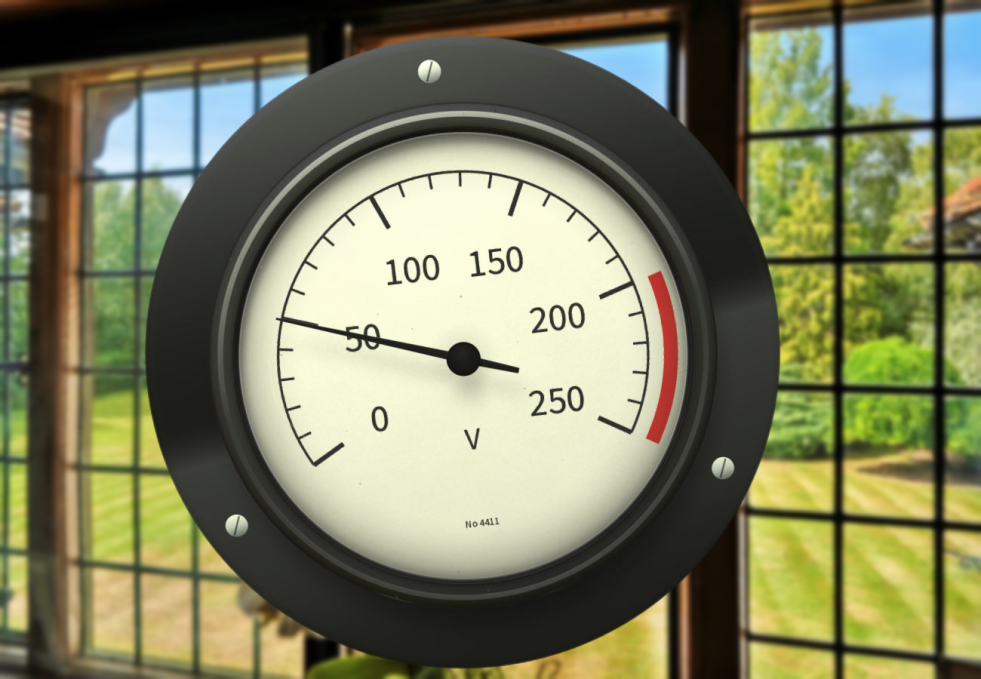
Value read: 50,V
